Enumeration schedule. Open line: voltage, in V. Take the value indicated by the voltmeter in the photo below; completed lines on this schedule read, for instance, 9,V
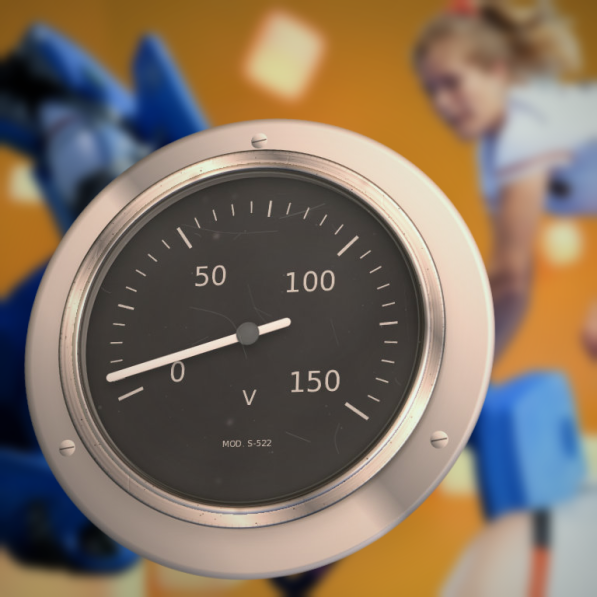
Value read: 5,V
